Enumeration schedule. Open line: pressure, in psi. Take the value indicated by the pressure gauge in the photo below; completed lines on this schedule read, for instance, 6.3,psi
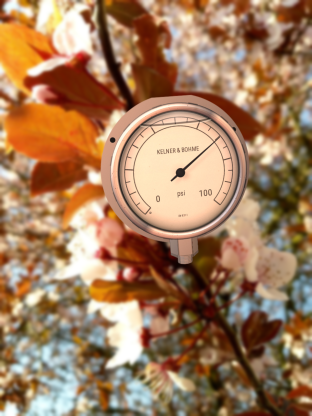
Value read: 70,psi
